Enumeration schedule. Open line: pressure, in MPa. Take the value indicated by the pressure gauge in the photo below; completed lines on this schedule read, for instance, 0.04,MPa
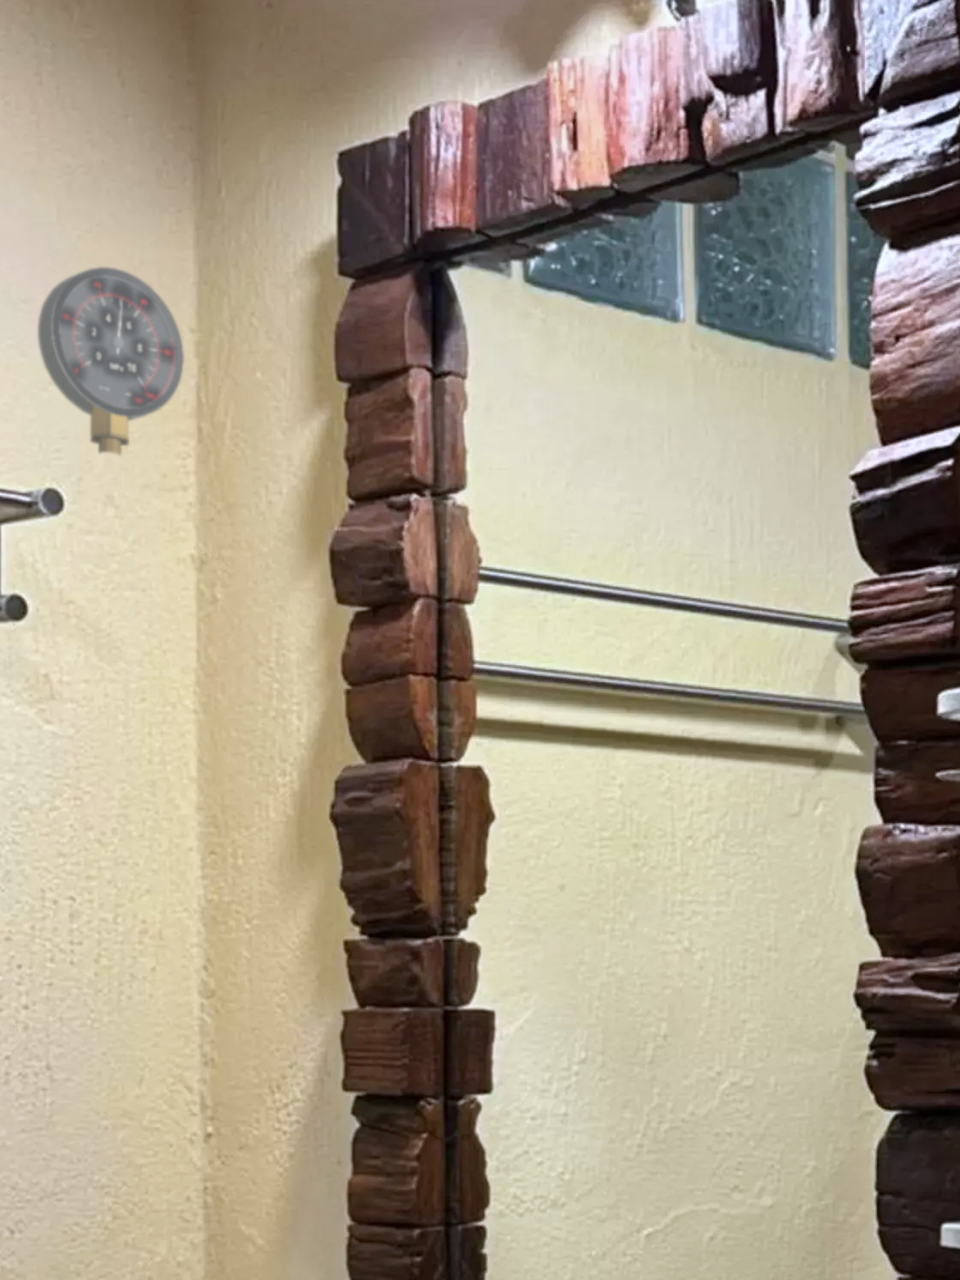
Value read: 5,MPa
